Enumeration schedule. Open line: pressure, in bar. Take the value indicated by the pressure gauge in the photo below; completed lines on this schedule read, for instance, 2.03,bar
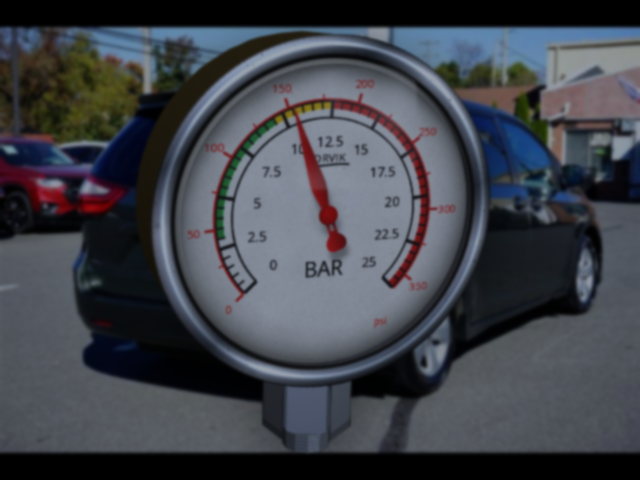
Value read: 10.5,bar
